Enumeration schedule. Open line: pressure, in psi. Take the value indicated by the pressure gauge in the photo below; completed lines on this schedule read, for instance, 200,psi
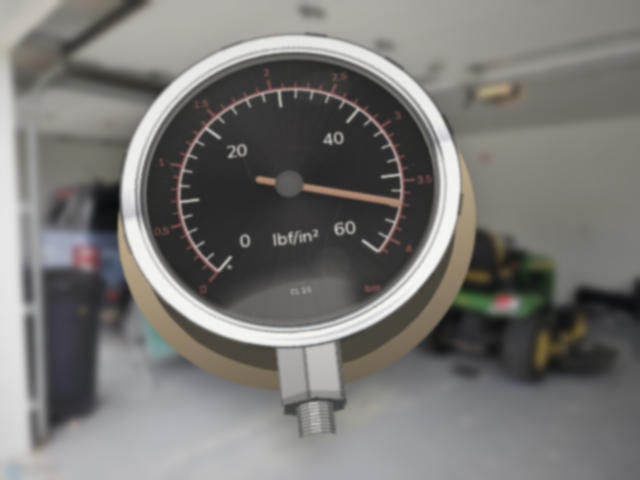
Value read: 54,psi
